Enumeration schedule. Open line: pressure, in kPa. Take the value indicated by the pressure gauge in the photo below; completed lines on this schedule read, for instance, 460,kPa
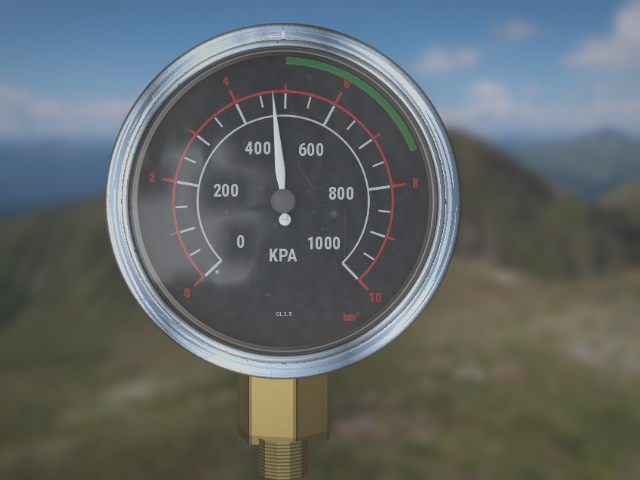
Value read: 475,kPa
